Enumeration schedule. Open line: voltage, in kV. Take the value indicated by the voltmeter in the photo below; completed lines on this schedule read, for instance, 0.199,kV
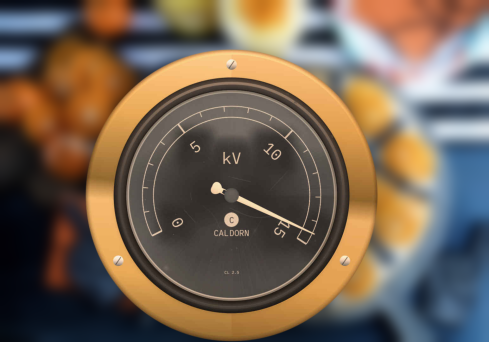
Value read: 14.5,kV
